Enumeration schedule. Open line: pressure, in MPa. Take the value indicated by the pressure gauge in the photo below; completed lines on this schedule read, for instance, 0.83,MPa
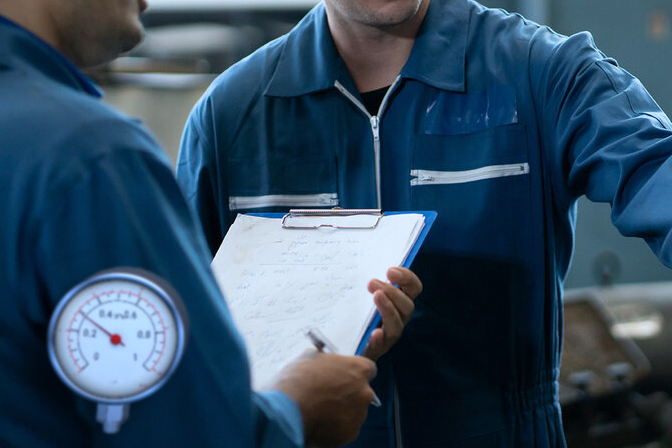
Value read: 0.3,MPa
